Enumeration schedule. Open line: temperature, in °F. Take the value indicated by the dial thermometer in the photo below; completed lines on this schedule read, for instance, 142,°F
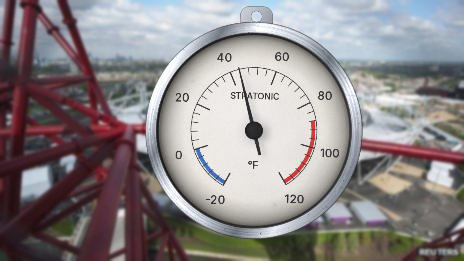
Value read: 44,°F
